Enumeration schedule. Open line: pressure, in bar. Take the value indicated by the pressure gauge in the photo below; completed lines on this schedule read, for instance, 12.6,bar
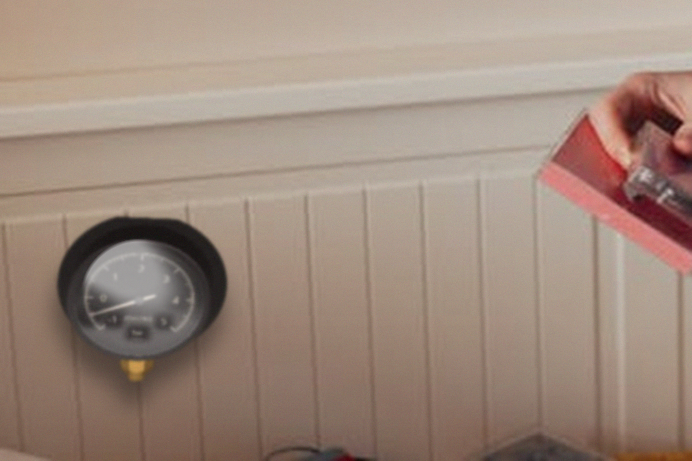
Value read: -0.5,bar
